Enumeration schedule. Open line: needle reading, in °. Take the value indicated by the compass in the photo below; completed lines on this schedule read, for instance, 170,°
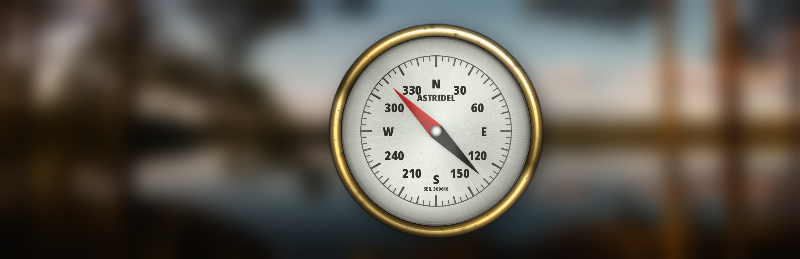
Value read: 315,°
